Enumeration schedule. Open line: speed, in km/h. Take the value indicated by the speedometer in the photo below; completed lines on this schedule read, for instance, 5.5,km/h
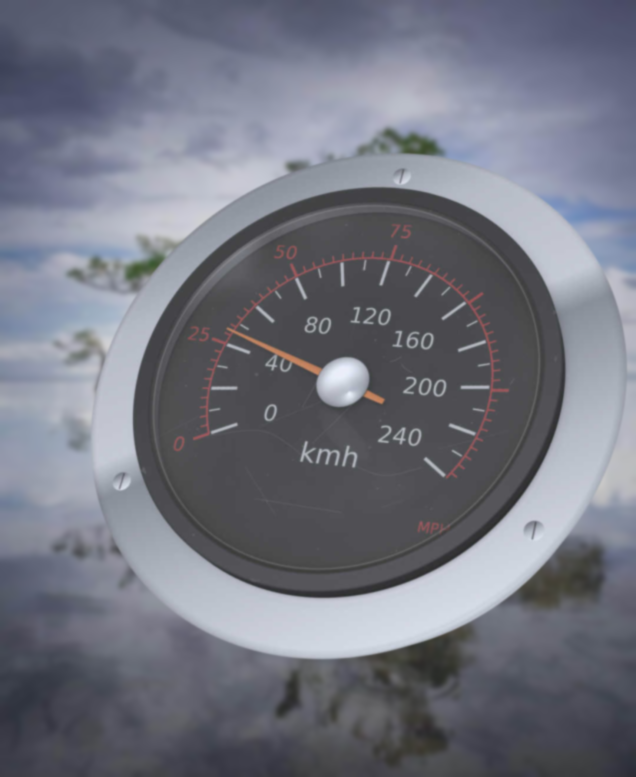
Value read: 45,km/h
